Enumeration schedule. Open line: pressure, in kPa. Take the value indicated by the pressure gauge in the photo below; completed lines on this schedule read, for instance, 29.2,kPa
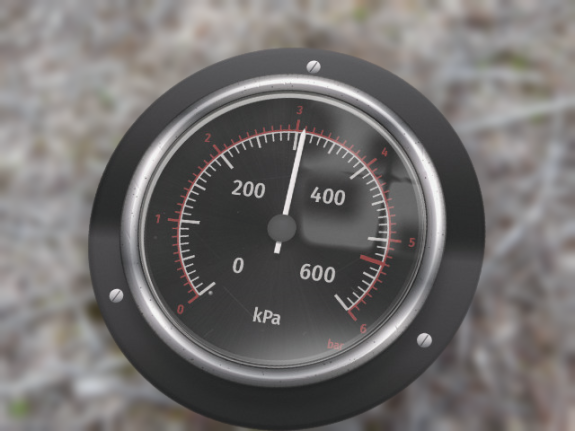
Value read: 310,kPa
